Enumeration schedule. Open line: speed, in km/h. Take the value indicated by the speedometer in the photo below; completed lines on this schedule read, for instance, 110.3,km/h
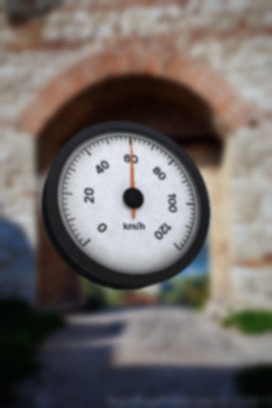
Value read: 60,km/h
